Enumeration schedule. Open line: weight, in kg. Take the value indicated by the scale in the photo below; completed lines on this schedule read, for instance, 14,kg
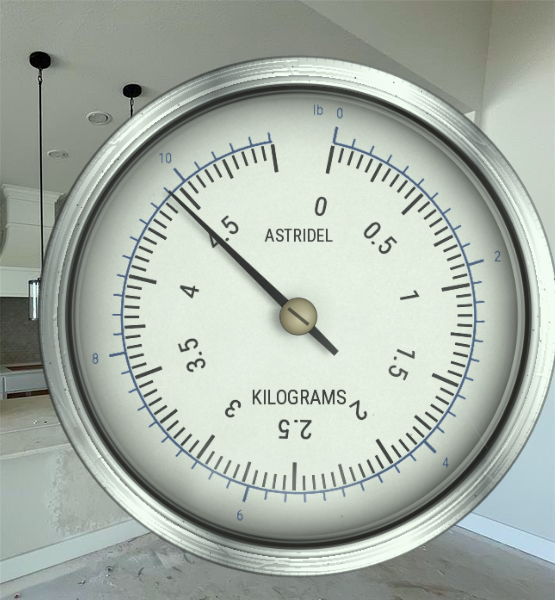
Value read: 4.45,kg
